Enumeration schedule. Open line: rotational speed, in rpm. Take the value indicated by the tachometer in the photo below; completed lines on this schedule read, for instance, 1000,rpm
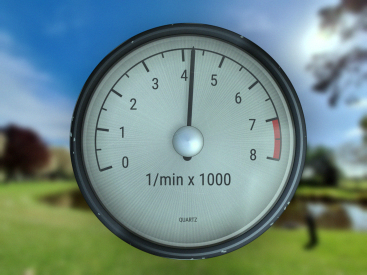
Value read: 4250,rpm
